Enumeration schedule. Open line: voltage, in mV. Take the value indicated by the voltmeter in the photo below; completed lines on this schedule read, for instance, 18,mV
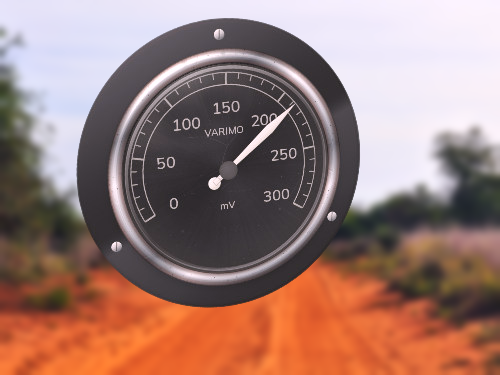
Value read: 210,mV
